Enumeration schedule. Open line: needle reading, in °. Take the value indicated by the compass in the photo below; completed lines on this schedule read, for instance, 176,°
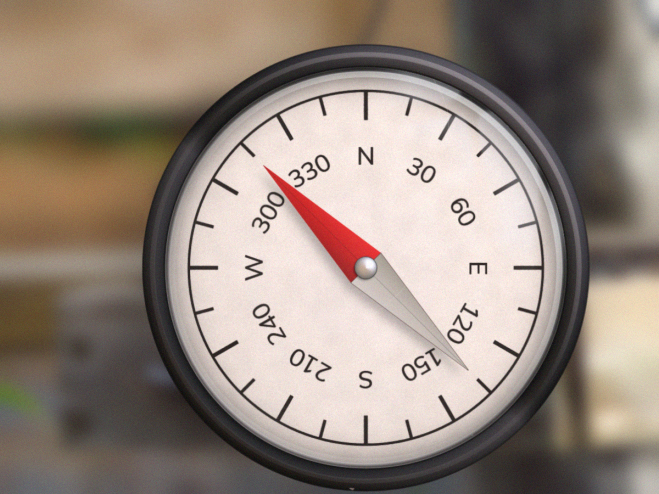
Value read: 315,°
